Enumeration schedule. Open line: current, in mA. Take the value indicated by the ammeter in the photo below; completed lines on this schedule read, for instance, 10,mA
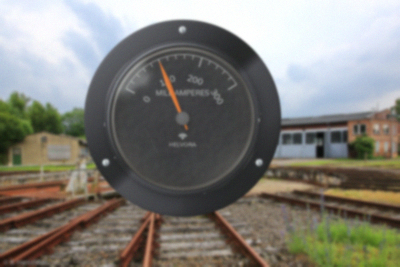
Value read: 100,mA
